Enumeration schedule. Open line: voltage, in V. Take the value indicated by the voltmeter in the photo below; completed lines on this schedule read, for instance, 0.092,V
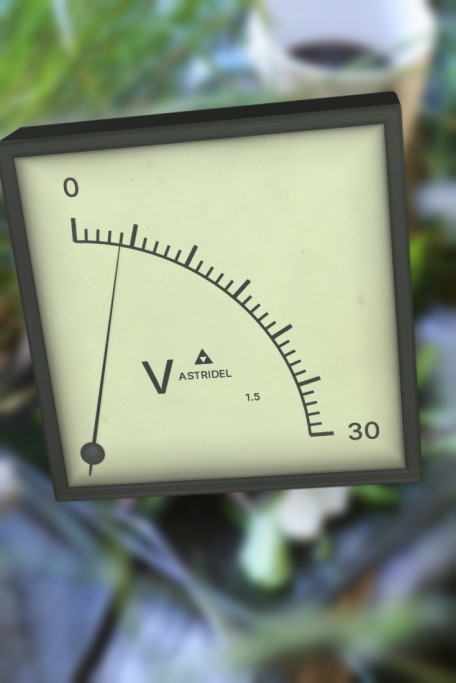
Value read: 4,V
